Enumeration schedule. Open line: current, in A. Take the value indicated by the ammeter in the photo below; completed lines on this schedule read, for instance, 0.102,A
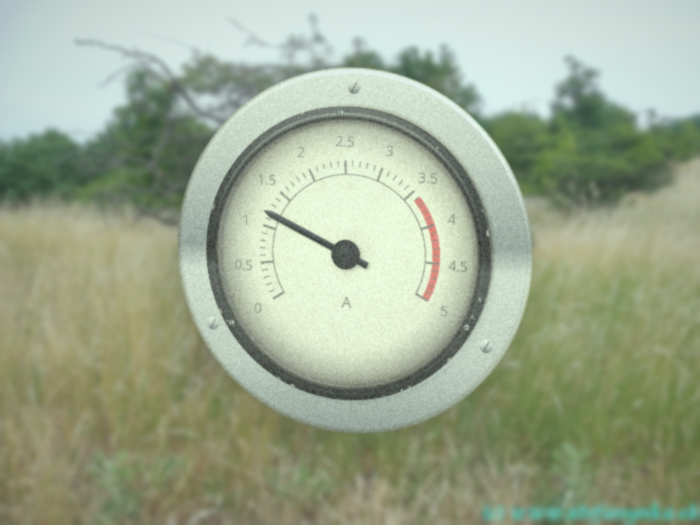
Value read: 1.2,A
